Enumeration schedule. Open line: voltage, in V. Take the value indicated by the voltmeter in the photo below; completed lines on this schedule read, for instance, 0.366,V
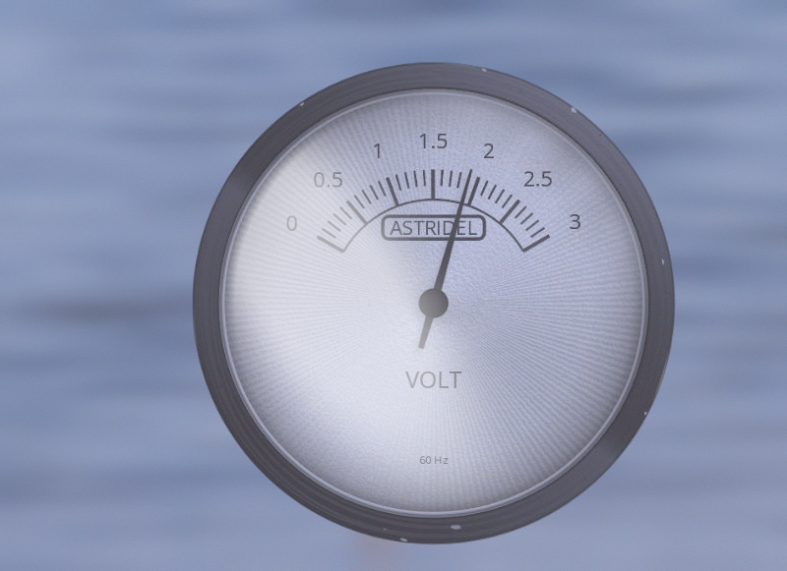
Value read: 1.9,V
